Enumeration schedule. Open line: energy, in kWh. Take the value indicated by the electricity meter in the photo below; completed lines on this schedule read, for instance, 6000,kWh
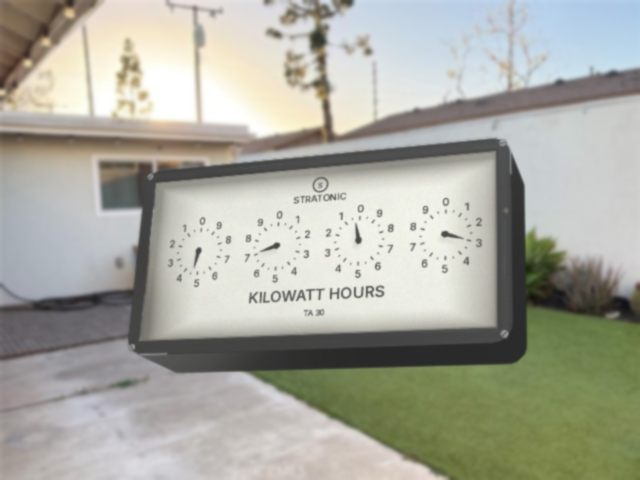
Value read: 4703,kWh
